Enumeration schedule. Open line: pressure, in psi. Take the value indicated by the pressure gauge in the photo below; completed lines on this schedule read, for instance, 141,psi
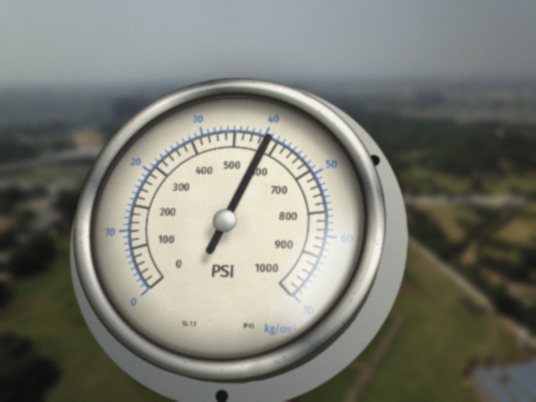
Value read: 580,psi
